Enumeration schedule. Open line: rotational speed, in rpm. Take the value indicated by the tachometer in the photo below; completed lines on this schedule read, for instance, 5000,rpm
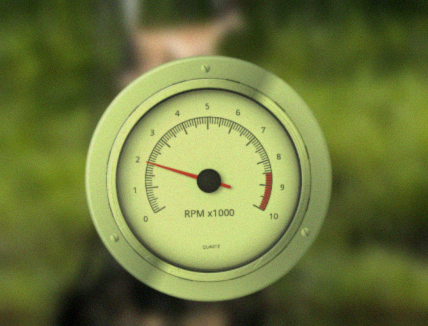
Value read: 2000,rpm
